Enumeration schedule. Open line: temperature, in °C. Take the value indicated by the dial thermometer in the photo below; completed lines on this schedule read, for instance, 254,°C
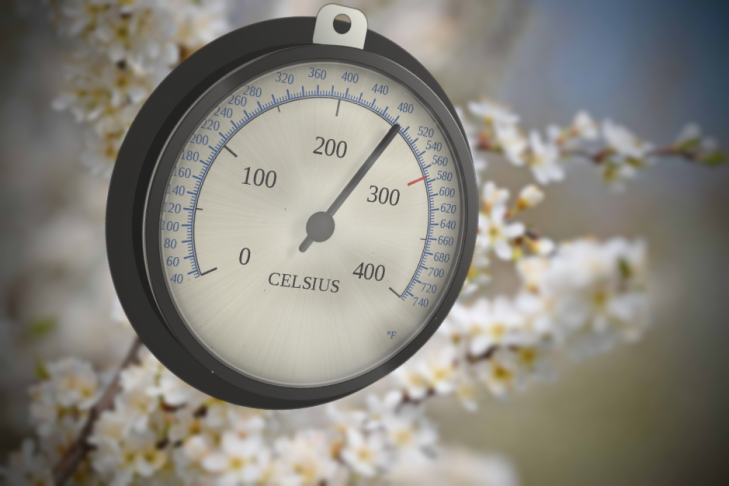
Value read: 250,°C
